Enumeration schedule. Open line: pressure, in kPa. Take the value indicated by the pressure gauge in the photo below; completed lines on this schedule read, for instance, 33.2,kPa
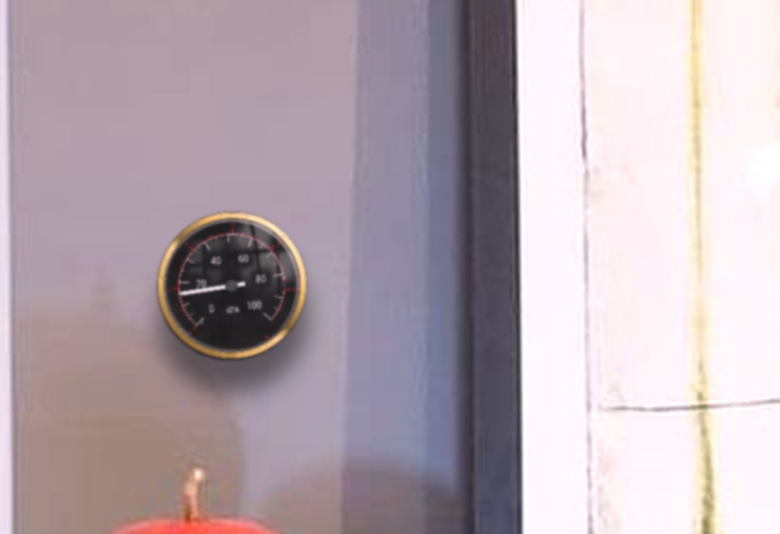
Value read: 15,kPa
